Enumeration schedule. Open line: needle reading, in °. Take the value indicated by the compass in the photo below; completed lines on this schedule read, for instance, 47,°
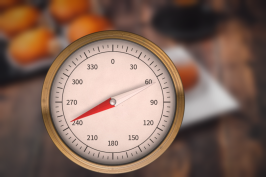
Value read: 245,°
